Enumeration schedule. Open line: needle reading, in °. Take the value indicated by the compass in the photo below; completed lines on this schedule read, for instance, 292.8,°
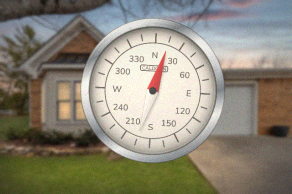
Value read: 15,°
